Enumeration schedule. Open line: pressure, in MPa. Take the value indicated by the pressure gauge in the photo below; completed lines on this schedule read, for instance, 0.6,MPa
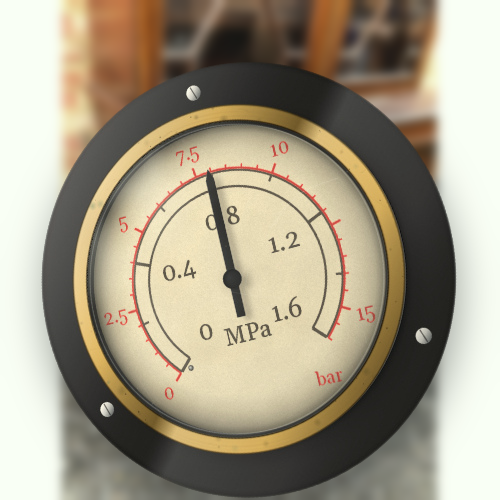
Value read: 0.8,MPa
